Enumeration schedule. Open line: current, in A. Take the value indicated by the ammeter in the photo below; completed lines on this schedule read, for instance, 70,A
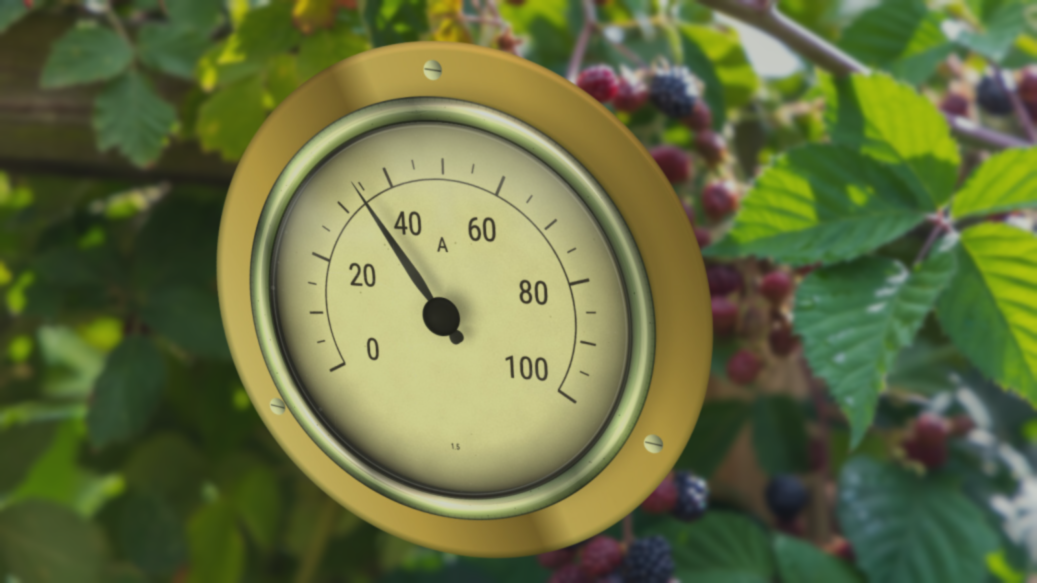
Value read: 35,A
